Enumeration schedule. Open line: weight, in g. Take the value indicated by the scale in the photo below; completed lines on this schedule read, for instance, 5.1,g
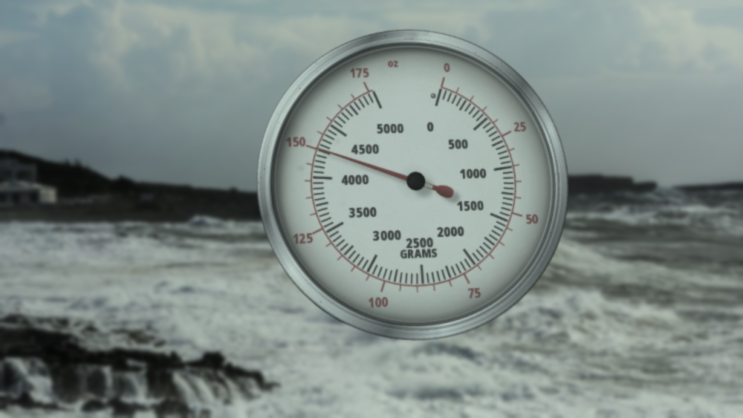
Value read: 4250,g
